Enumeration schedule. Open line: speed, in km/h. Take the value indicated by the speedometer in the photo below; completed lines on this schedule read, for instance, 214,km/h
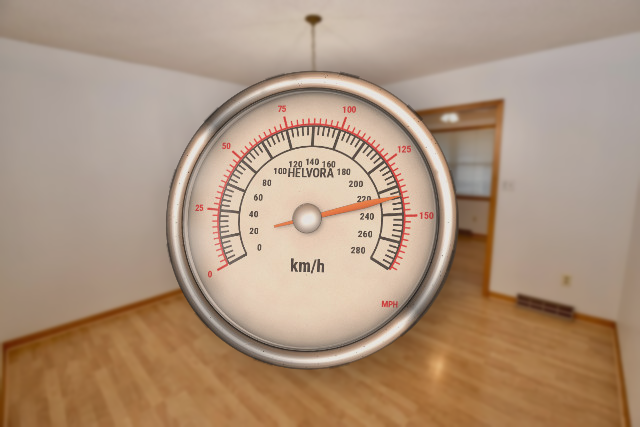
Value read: 228,km/h
